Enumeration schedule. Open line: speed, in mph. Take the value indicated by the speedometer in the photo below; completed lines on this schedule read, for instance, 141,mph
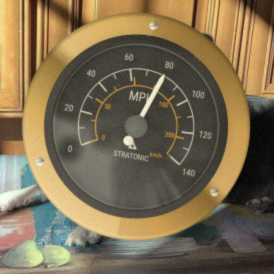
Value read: 80,mph
